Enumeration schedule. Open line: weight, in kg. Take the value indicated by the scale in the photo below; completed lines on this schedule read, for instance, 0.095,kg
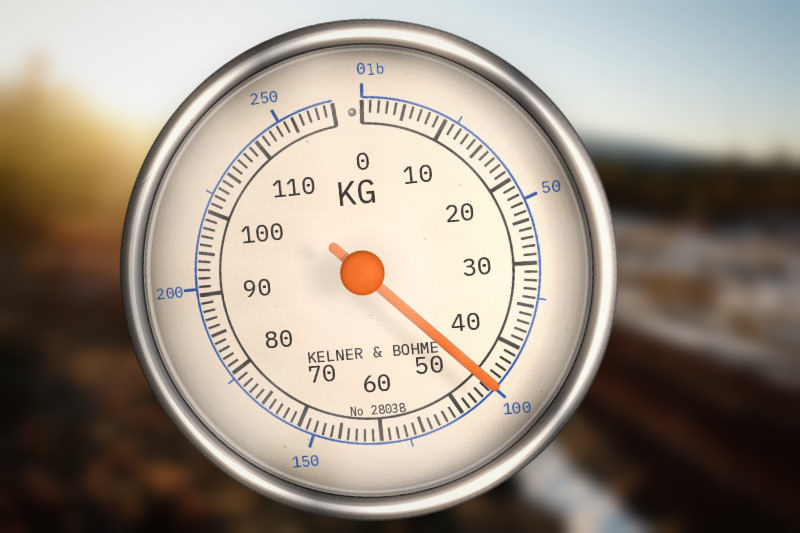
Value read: 45,kg
